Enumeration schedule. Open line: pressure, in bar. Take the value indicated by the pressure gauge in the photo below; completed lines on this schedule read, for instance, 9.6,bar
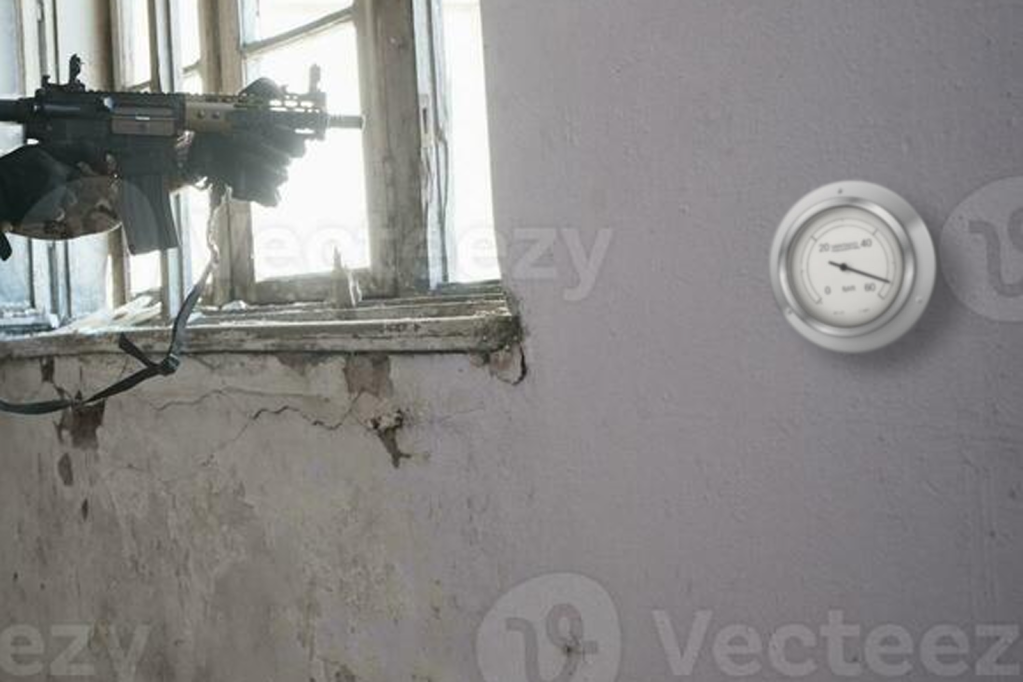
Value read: 55,bar
